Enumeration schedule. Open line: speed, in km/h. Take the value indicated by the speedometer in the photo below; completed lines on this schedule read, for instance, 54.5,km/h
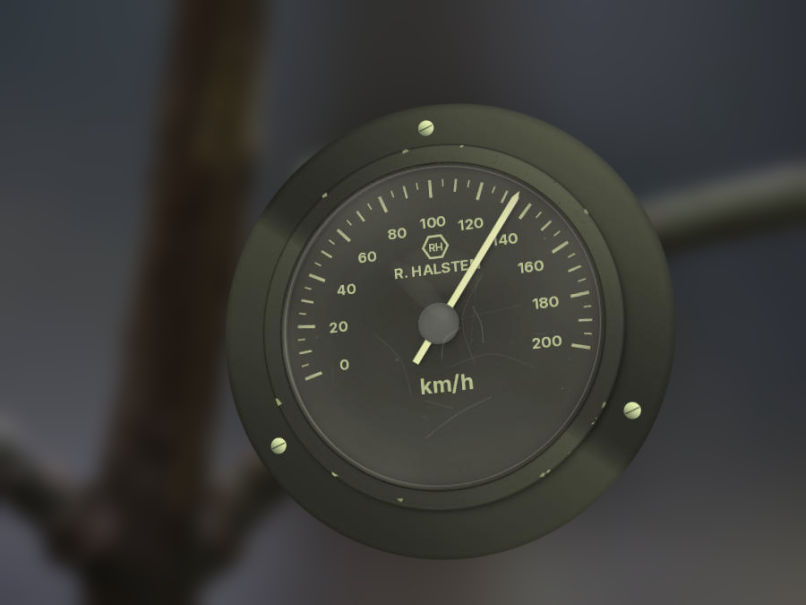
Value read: 135,km/h
